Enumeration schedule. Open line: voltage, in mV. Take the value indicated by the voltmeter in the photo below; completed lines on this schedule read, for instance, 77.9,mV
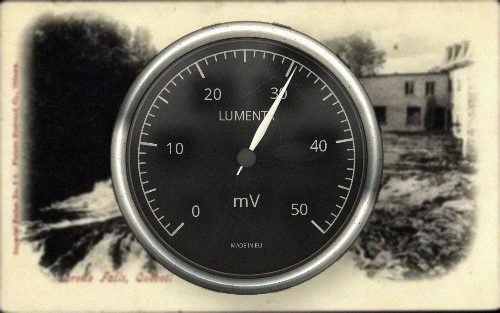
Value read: 30.5,mV
